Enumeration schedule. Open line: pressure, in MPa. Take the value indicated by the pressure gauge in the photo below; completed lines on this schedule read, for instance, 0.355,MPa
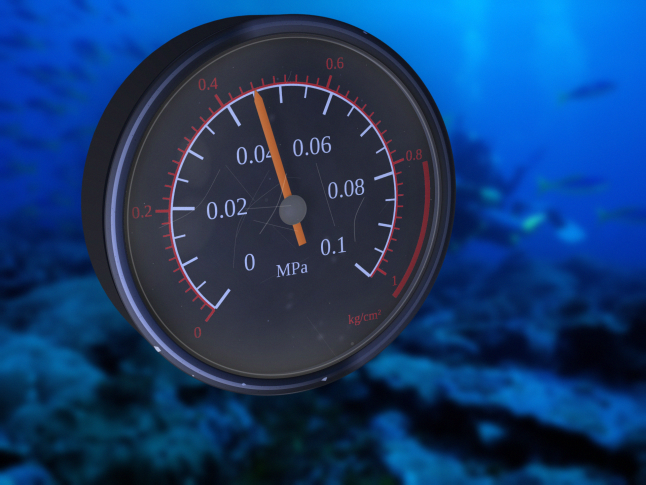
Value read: 0.045,MPa
